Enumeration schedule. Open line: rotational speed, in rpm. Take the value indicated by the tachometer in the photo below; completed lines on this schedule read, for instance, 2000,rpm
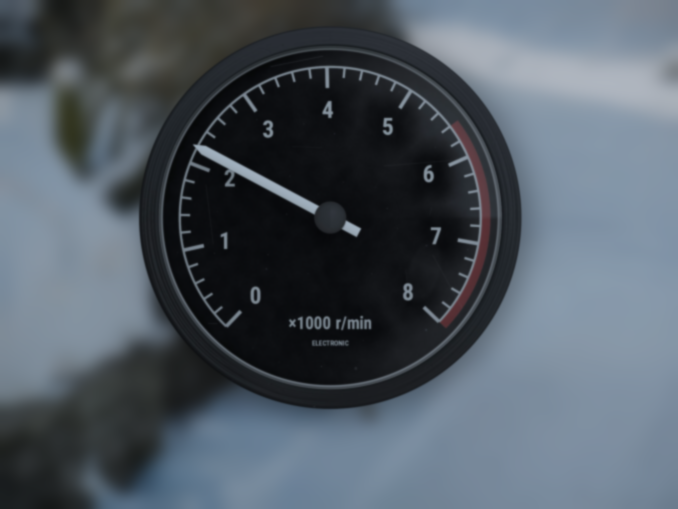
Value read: 2200,rpm
